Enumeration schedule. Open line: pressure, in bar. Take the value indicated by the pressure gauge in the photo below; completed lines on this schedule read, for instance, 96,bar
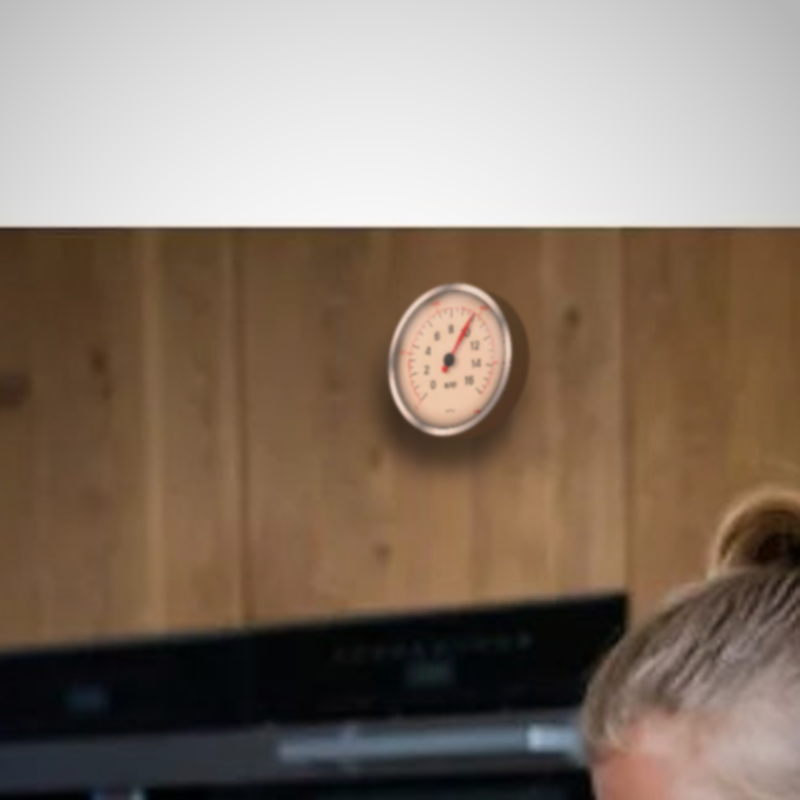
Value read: 10,bar
